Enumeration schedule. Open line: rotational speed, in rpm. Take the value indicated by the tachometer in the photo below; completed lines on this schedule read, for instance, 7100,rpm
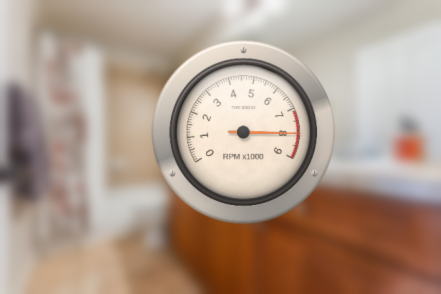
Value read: 8000,rpm
